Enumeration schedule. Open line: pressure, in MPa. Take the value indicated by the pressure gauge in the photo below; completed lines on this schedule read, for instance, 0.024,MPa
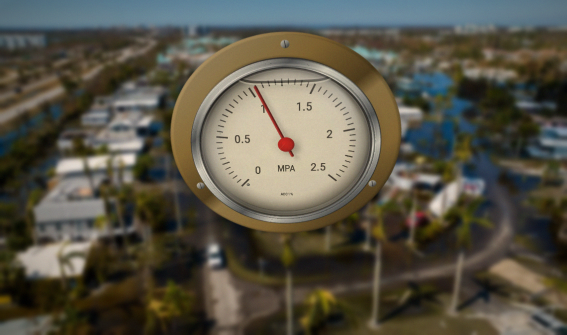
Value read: 1.05,MPa
